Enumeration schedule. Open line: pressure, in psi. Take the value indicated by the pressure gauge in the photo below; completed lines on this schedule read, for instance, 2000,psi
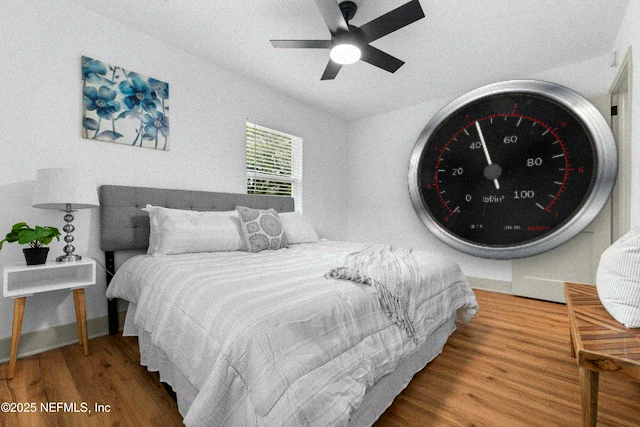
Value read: 45,psi
